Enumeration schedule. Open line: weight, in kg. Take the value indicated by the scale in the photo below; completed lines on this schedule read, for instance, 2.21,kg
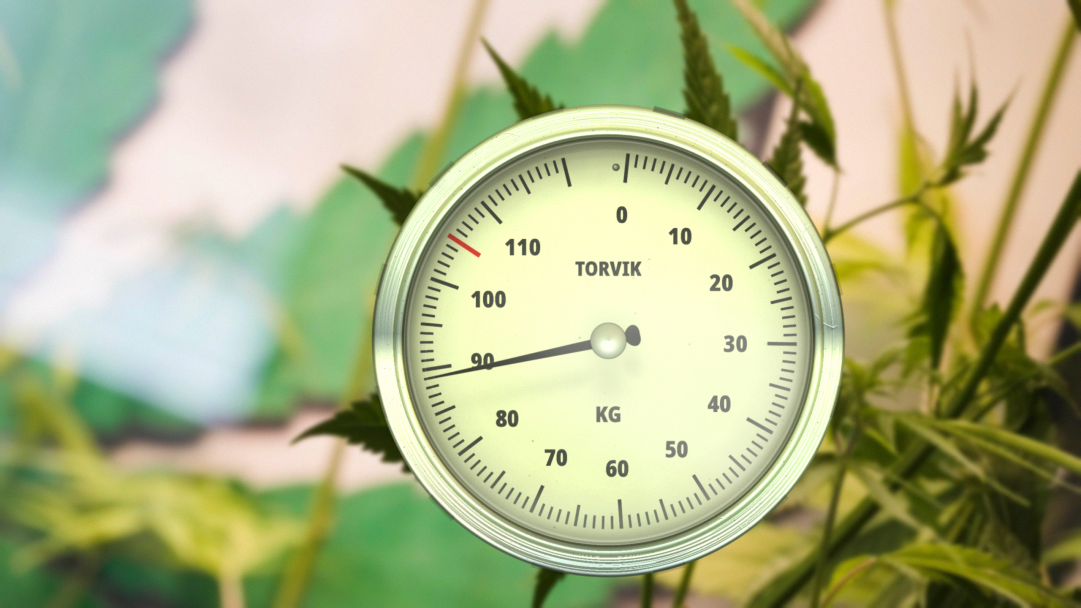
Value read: 89,kg
